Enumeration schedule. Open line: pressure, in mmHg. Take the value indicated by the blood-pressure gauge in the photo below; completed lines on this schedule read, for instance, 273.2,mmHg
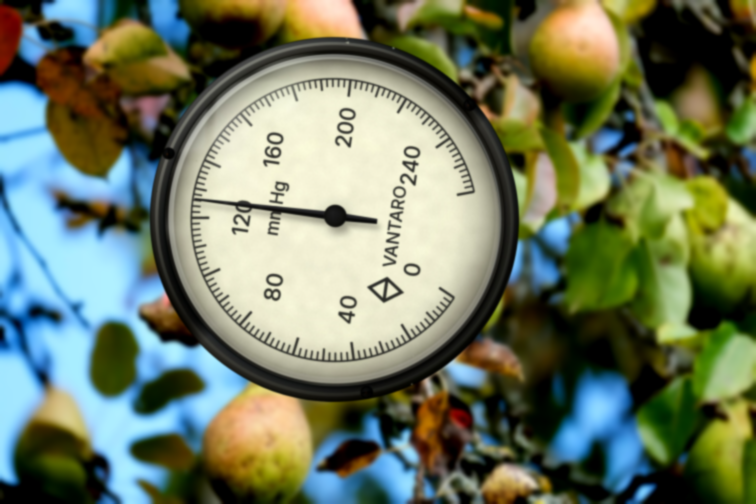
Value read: 126,mmHg
